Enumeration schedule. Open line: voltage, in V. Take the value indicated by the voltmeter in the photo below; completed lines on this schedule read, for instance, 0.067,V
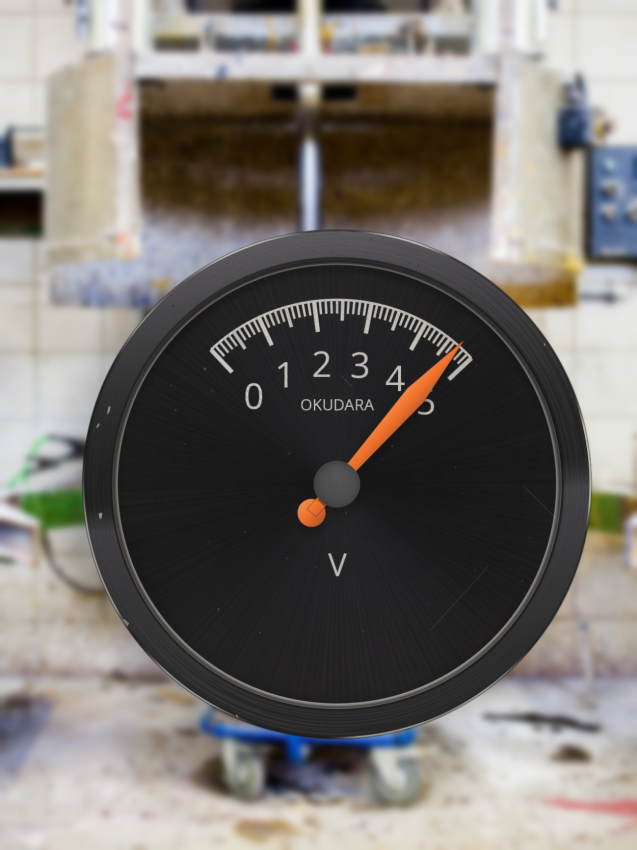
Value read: 4.7,V
